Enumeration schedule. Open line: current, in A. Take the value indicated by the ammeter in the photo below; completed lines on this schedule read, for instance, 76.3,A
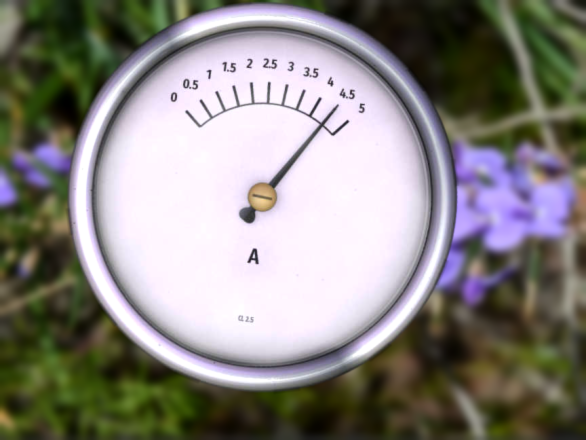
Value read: 4.5,A
